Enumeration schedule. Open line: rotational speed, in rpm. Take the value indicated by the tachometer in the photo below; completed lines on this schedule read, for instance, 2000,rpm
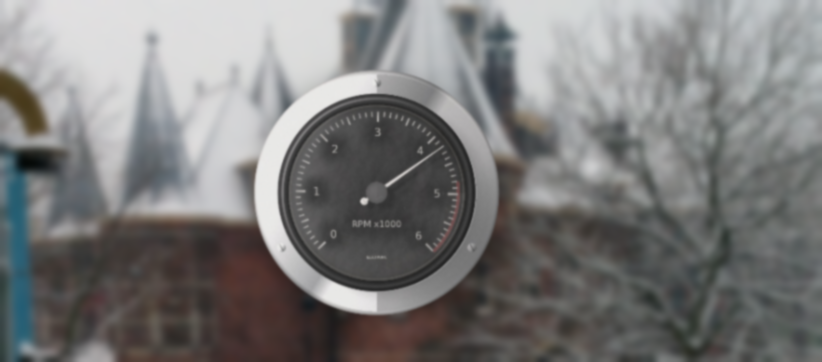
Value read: 4200,rpm
